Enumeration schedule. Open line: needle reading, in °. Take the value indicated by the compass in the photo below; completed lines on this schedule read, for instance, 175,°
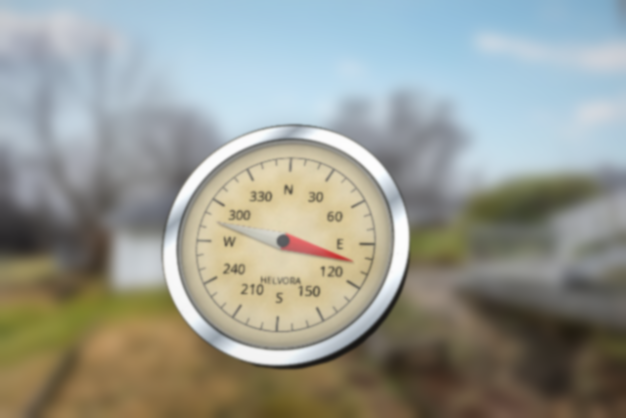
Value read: 105,°
